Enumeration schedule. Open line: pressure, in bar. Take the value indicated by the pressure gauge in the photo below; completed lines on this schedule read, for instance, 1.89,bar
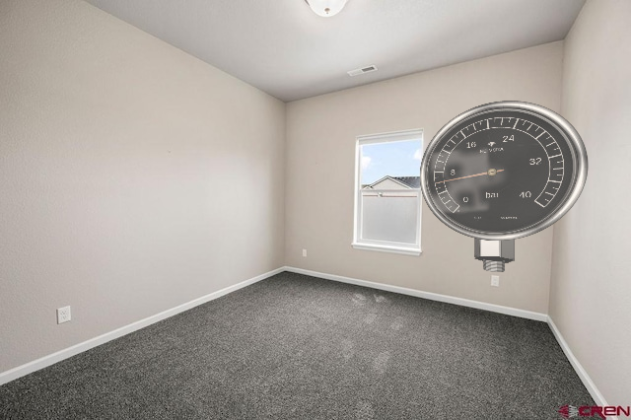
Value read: 6,bar
